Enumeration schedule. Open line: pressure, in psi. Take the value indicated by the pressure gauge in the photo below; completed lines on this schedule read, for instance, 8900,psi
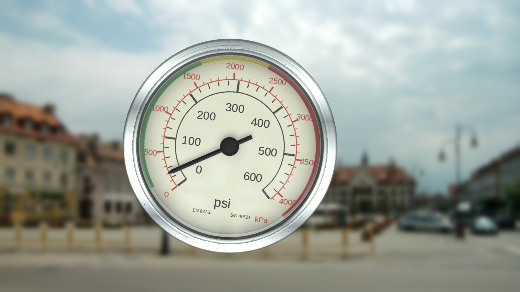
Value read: 30,psi
